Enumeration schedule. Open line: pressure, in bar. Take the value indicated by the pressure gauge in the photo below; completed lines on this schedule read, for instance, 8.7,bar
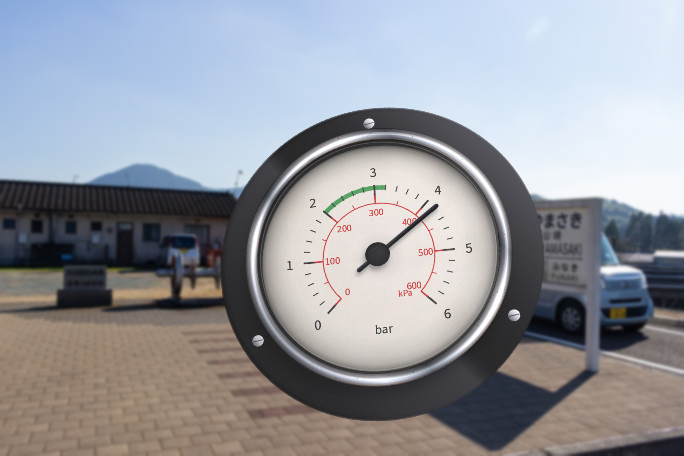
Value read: 4.2,bar
